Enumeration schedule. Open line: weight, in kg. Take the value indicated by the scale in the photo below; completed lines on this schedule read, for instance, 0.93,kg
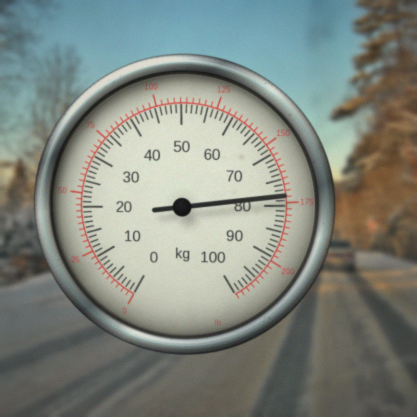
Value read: 78,kg
